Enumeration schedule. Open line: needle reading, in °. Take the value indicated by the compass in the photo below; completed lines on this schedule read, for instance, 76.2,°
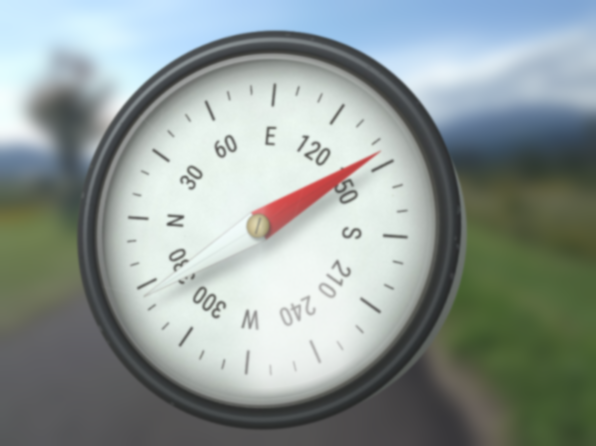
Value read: 145,°
